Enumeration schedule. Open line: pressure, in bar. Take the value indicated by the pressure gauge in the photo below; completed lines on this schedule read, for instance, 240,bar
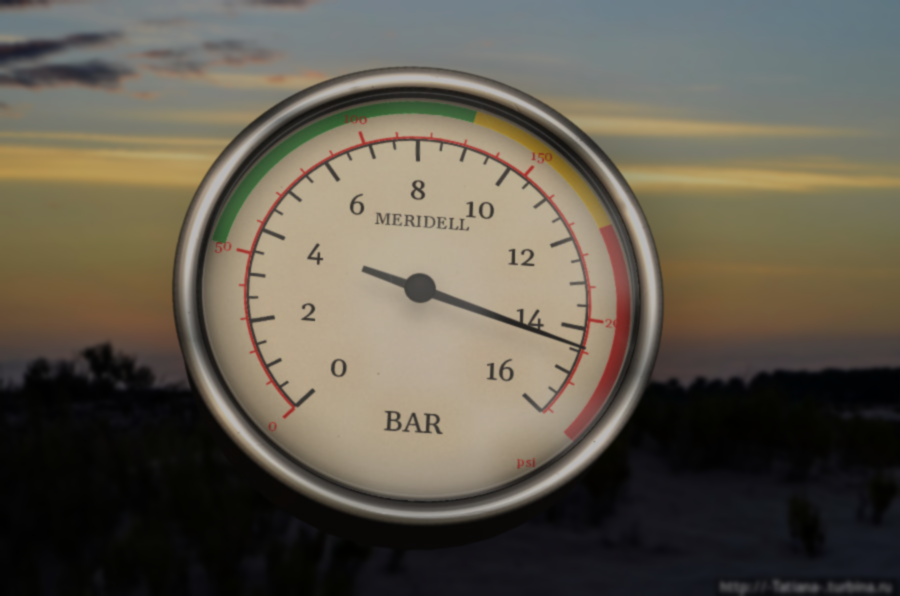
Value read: 14.5,bar
